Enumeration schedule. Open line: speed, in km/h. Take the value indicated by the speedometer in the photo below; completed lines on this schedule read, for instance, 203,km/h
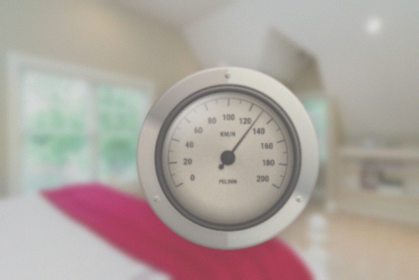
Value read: 130,km/h
